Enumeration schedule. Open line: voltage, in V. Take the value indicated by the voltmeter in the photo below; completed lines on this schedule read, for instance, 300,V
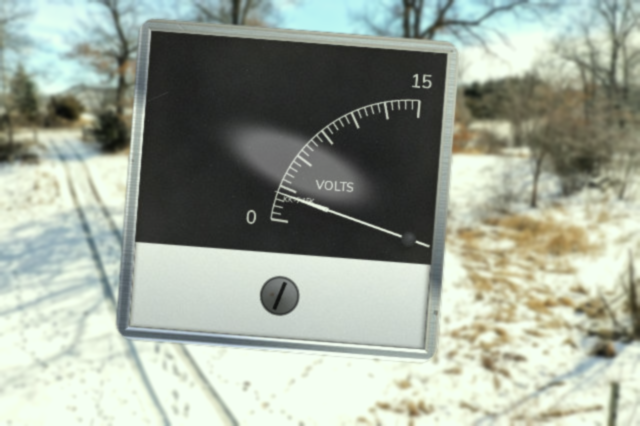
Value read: 2,V
